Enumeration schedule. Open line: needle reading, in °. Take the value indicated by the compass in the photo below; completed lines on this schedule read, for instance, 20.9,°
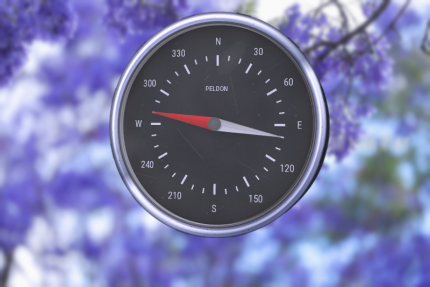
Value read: 280,°
